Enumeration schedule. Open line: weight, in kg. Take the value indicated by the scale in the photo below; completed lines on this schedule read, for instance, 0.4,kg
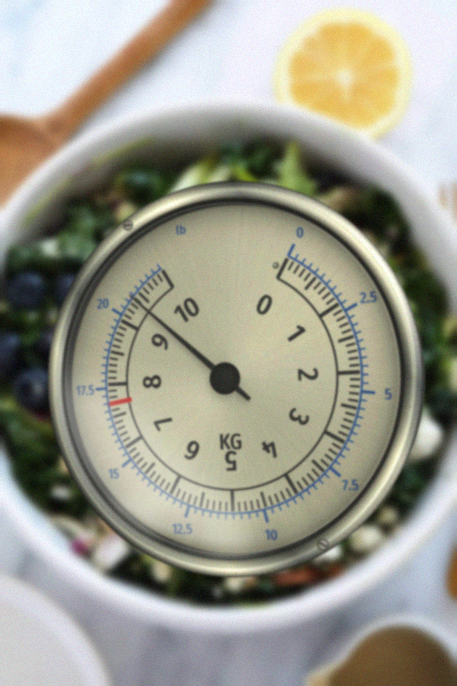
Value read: 9.4,kg
